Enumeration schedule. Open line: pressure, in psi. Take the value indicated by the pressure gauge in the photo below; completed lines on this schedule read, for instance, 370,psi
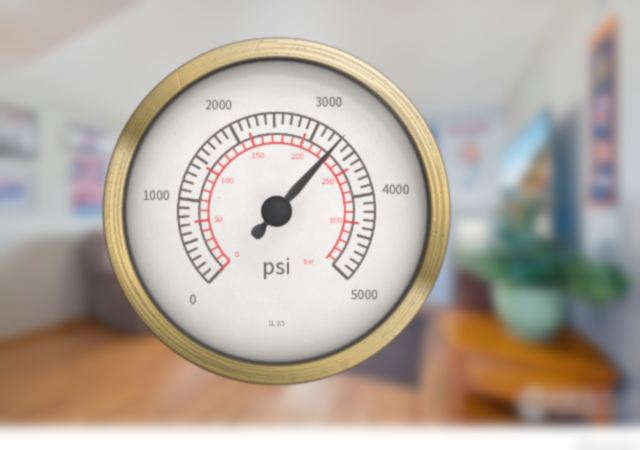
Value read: 3300,psi
